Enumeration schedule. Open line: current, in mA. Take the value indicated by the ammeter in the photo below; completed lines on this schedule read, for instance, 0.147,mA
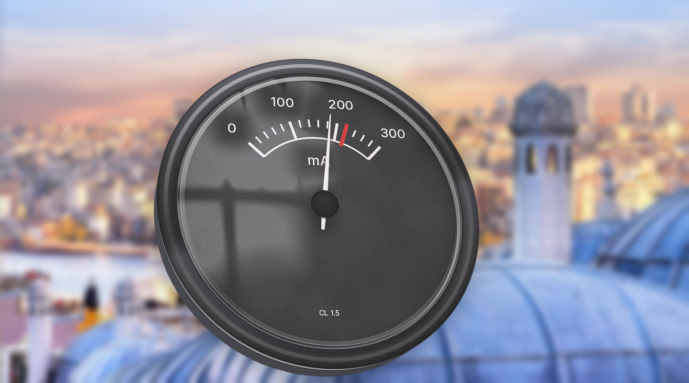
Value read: 180,mA
